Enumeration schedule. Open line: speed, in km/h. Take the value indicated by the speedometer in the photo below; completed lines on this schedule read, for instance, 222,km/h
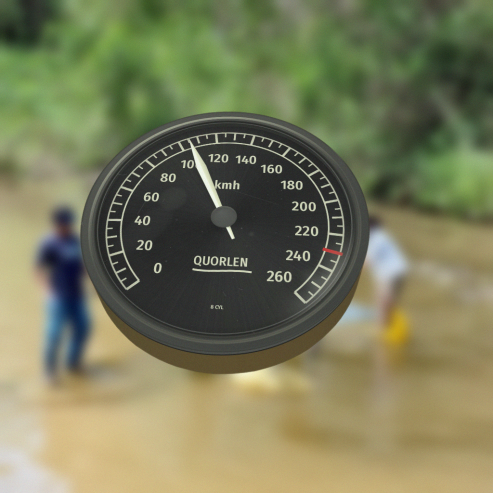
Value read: 105,km/h
